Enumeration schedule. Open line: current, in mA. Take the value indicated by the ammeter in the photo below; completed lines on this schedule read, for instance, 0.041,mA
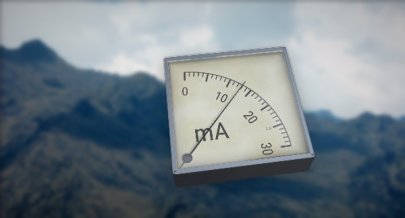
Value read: 13,mA
